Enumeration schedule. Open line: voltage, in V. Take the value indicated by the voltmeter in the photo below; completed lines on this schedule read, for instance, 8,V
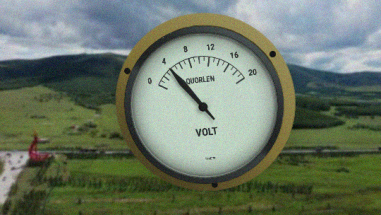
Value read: 4,V
